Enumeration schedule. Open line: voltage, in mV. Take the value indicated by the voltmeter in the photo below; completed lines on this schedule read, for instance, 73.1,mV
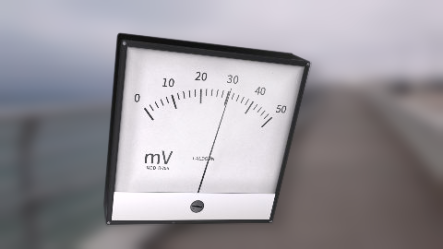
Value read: 30,mV
